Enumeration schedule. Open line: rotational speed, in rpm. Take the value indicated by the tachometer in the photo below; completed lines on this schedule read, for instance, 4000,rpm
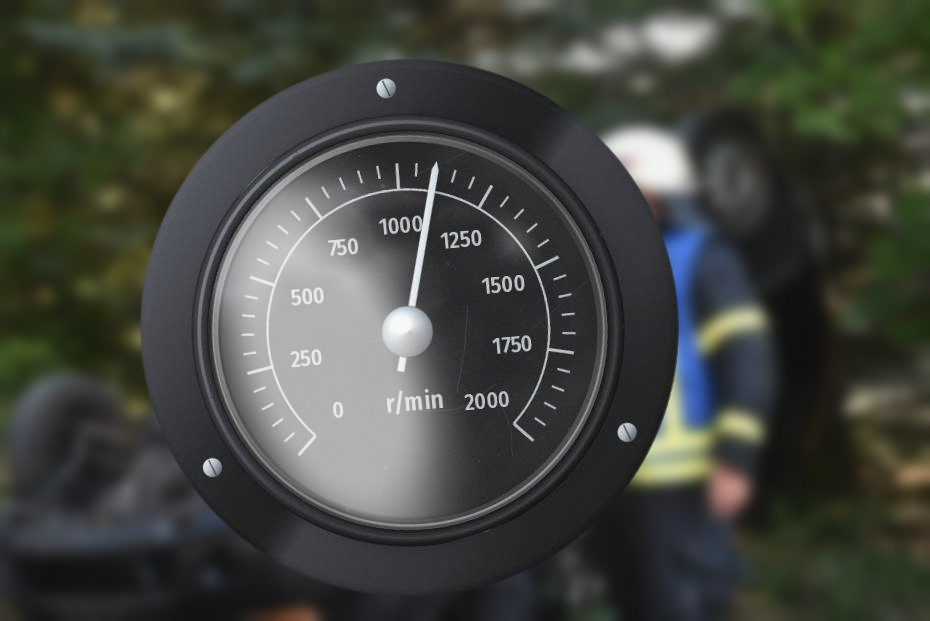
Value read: 1100,rpm
